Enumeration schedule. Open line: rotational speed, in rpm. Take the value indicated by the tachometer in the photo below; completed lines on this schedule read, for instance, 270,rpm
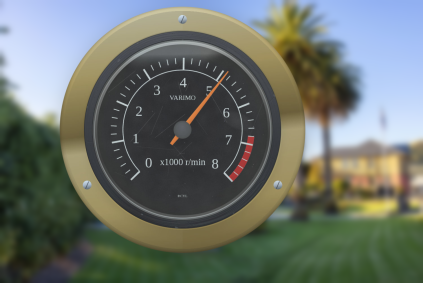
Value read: 5100,rpm
